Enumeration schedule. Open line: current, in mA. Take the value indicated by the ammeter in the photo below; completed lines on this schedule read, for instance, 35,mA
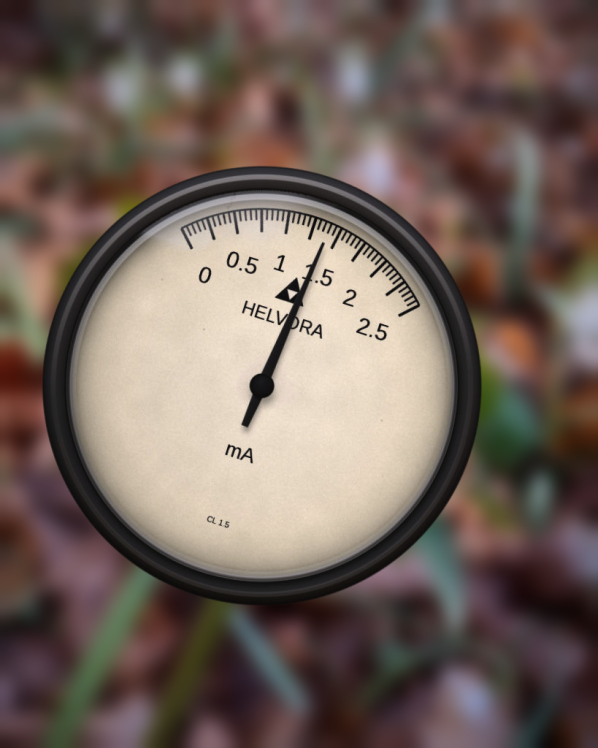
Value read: 1.4,mA
